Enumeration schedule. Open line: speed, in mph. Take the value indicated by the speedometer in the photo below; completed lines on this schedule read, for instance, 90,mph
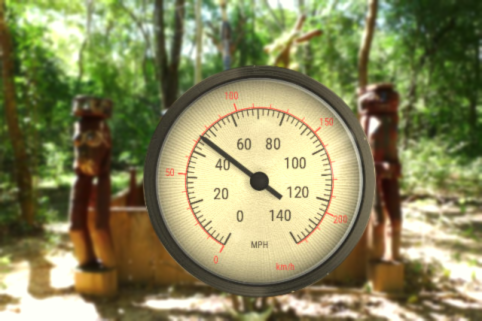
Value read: 46,mph
